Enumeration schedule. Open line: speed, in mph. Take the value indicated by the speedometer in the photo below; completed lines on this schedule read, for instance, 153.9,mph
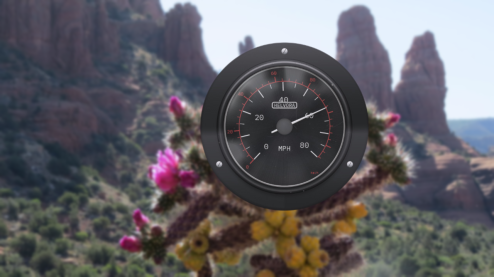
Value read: 60,mph
